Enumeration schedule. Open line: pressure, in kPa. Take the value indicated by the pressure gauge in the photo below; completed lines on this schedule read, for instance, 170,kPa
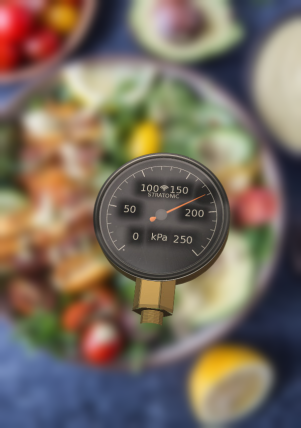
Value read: 180,kPa
